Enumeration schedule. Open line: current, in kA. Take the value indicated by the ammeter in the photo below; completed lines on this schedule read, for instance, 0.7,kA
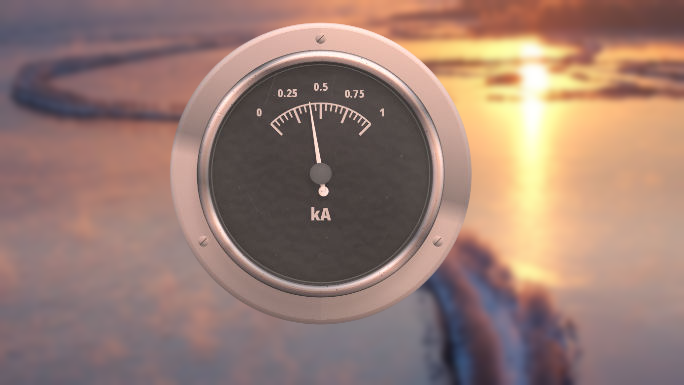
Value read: 0.4,kA
